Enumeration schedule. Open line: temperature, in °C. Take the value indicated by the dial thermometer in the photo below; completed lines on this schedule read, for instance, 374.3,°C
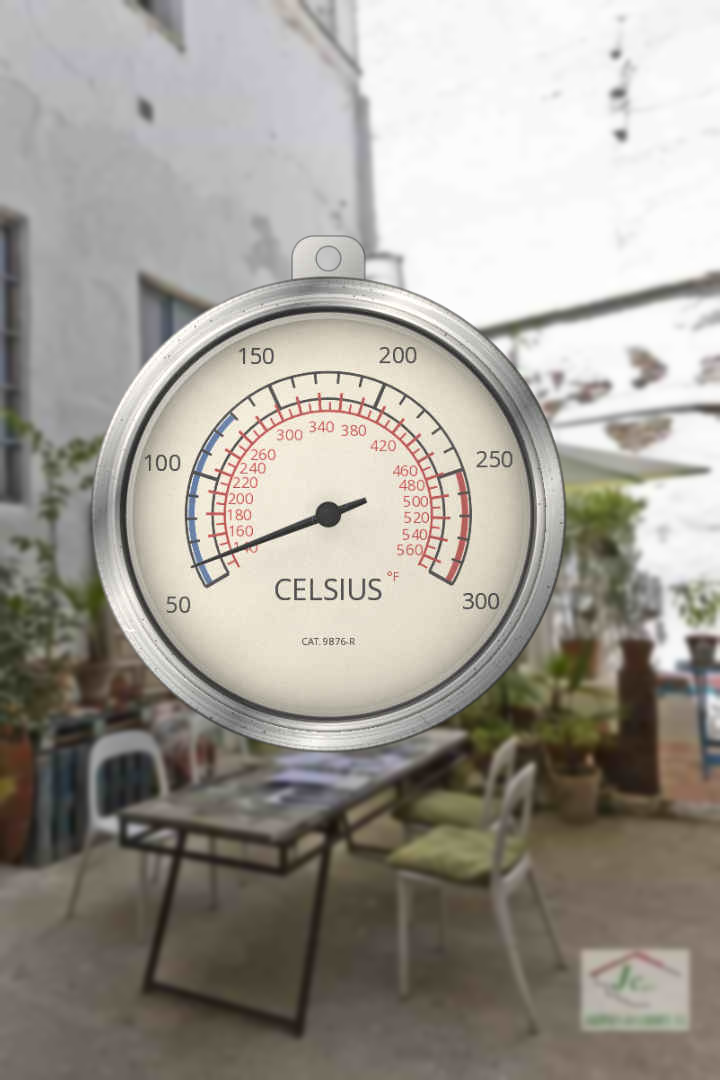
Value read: 60,°C
